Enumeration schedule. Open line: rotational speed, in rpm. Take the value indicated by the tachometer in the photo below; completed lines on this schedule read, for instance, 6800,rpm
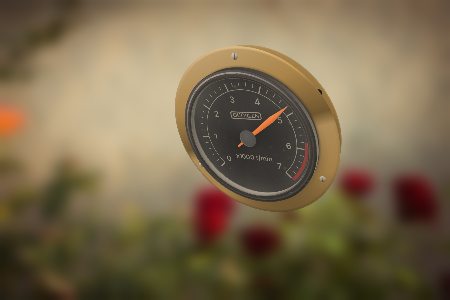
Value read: 4800,rpm
